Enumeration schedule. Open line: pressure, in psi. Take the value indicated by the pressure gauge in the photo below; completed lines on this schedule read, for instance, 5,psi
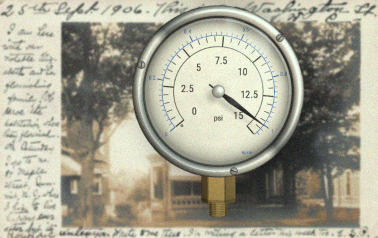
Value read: 14.25,psi
